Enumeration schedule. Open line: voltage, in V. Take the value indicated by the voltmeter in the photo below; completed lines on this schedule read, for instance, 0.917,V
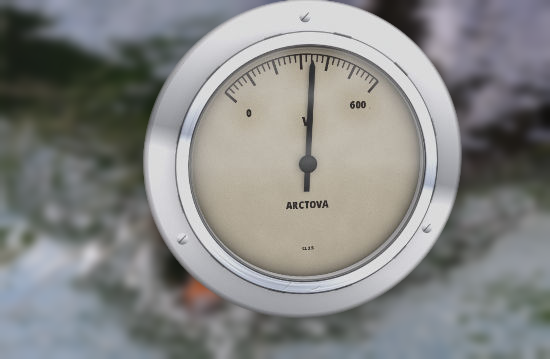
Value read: 340,V
